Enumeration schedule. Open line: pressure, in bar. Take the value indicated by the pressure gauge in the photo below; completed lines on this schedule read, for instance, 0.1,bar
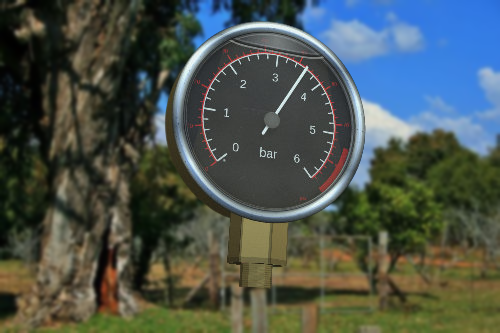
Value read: 3.6,bar
